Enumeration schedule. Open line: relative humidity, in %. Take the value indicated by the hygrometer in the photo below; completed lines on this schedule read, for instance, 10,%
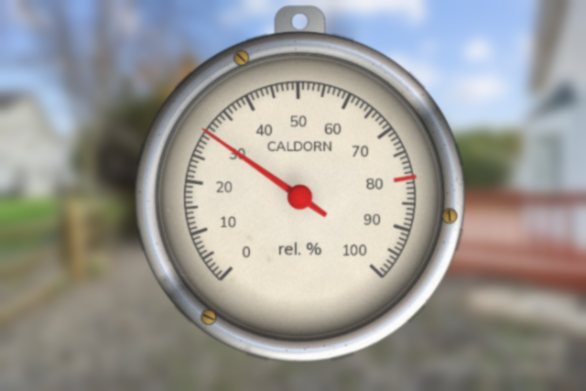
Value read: 30,%
